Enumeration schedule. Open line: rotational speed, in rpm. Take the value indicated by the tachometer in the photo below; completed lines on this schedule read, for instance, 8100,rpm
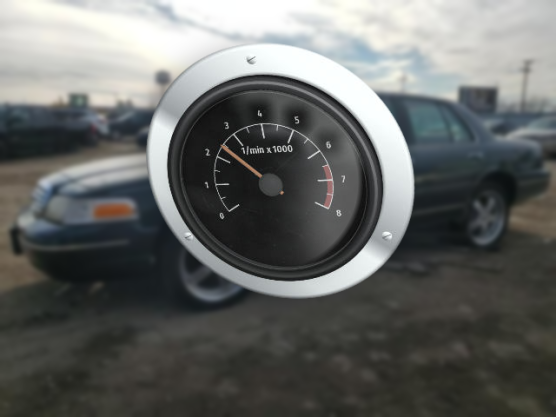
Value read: 2500,rpm
